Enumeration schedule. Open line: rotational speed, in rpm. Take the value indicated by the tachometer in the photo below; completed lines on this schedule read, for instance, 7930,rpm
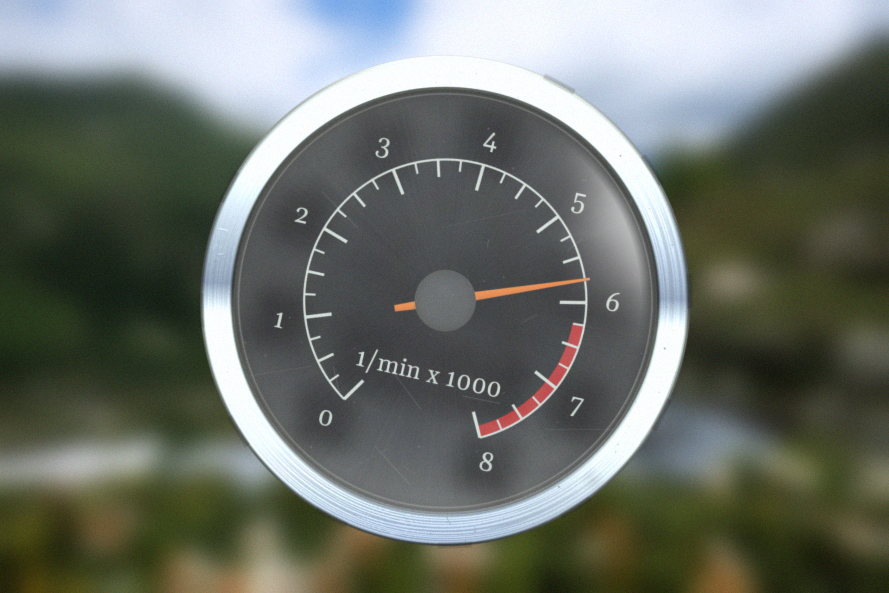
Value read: 5750,rpm
